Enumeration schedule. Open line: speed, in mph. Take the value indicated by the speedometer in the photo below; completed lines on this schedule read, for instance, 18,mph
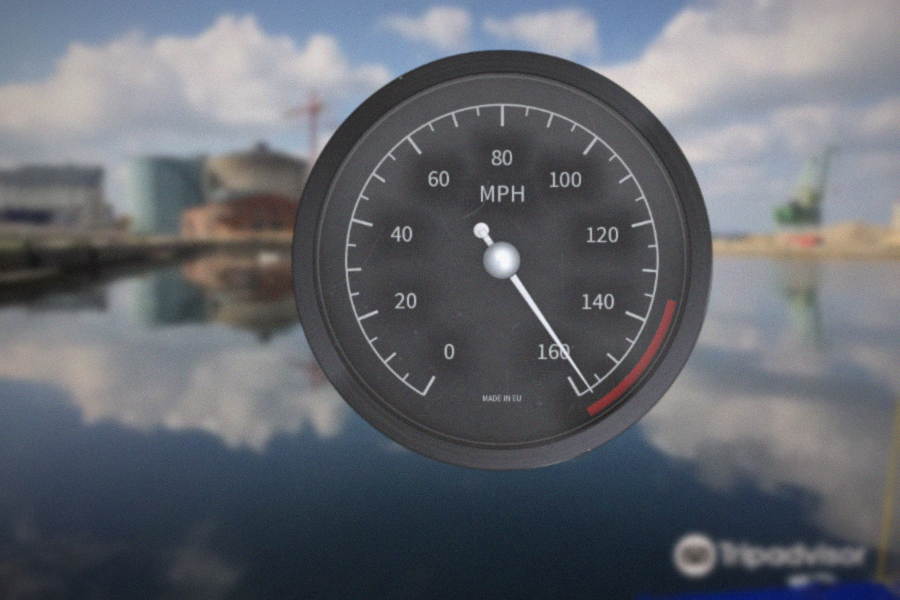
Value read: 157.5,mph
